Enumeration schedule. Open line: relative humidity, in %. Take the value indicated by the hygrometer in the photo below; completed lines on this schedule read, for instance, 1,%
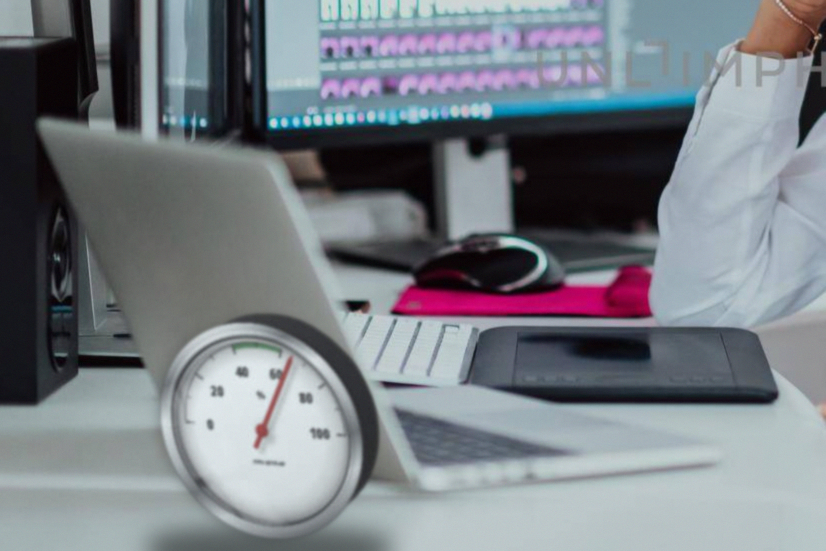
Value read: 65,%
